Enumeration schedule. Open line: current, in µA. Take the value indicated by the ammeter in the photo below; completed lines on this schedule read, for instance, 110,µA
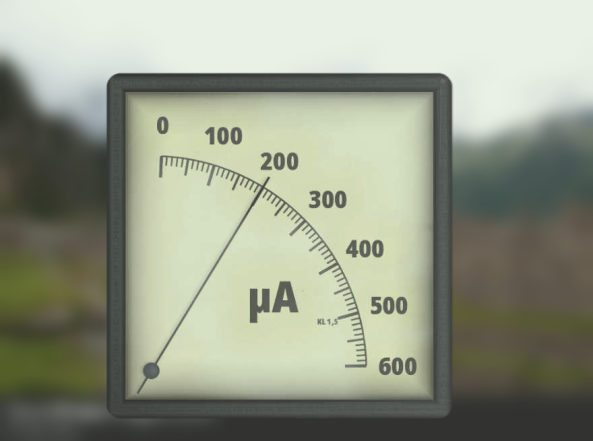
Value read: 200,µA
